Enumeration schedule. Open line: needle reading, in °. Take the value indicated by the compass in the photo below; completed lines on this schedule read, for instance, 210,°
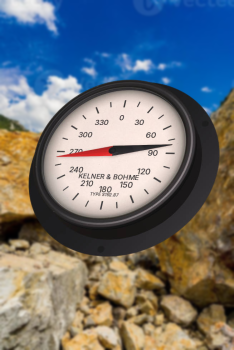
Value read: 262.5,°
